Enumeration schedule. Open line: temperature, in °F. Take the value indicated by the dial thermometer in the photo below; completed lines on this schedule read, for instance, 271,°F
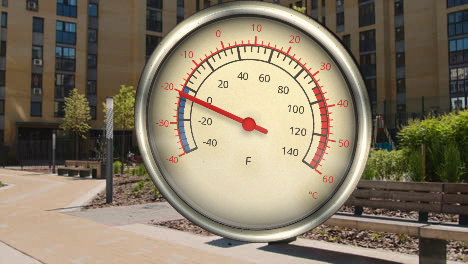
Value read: -4,°F
